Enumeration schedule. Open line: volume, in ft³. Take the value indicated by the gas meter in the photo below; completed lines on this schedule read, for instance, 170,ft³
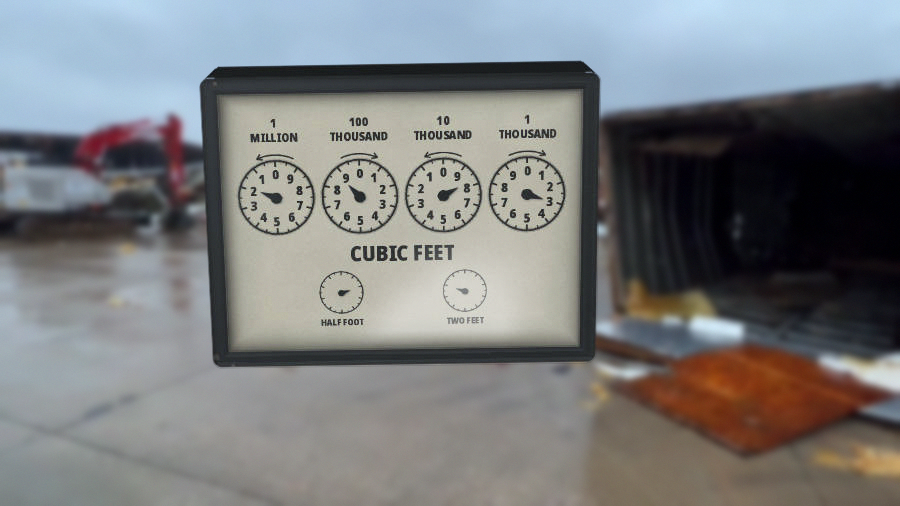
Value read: 188300,ft³
